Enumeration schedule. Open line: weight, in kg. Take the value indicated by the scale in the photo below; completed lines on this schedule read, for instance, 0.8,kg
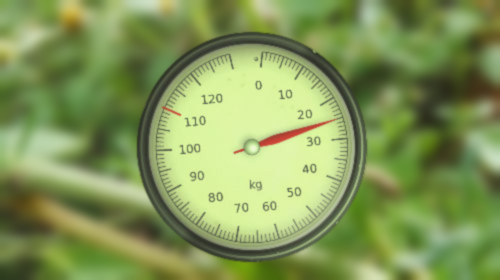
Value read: 25,kg
